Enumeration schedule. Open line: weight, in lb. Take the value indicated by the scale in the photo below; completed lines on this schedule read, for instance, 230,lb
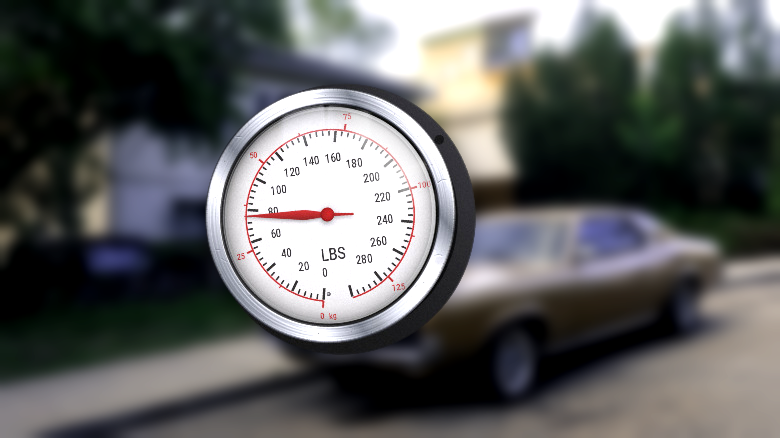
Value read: 76,lb
